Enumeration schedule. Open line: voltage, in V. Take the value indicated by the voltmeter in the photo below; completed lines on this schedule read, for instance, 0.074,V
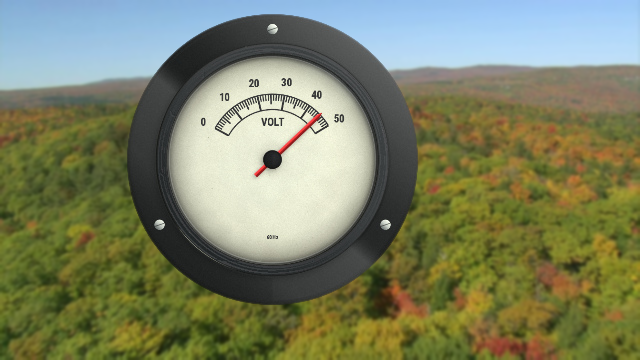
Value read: 45,V
